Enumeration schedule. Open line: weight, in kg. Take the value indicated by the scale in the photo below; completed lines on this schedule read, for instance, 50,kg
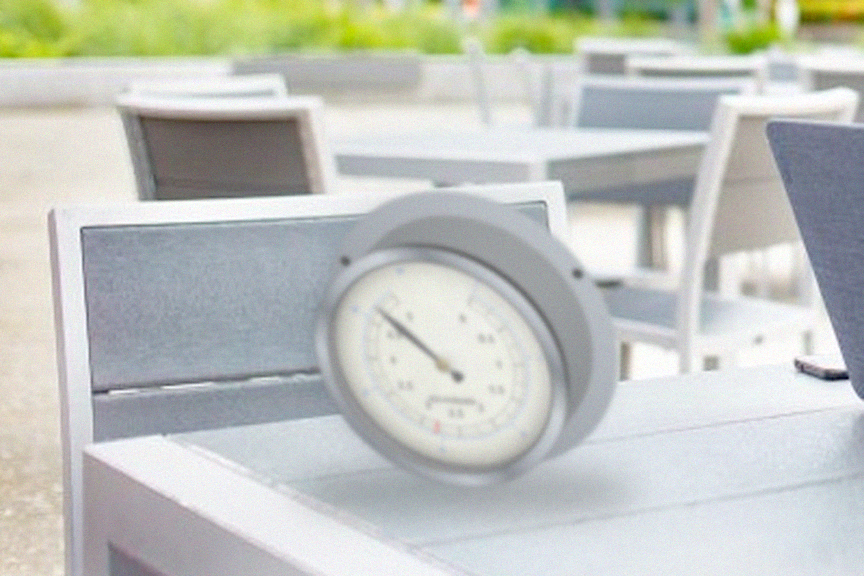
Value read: 4.75,kg
